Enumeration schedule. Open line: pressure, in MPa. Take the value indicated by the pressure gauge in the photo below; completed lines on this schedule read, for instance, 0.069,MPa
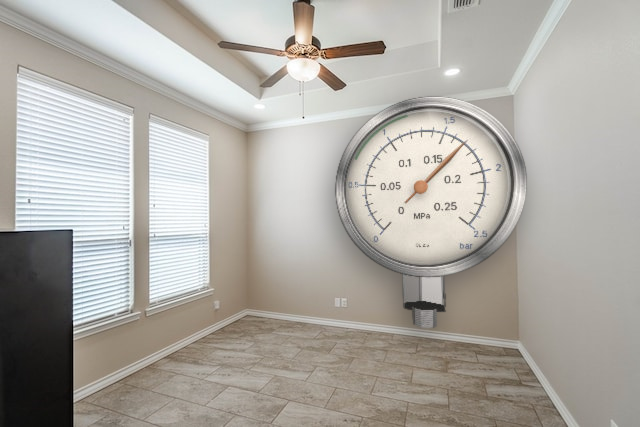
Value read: 0.17,MPa
